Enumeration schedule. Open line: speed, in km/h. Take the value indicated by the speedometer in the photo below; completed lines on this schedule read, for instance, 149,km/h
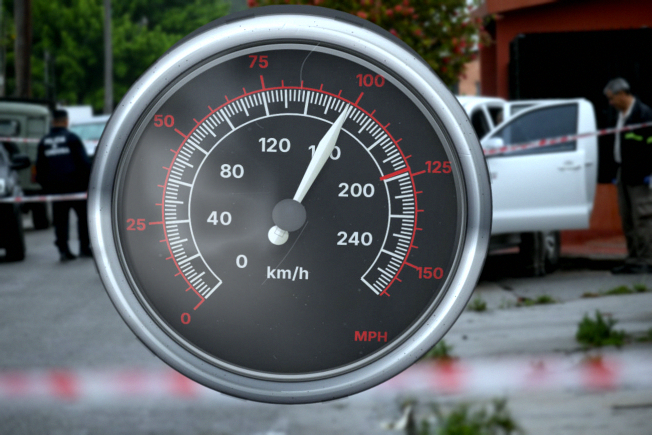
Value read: 158,km/h
